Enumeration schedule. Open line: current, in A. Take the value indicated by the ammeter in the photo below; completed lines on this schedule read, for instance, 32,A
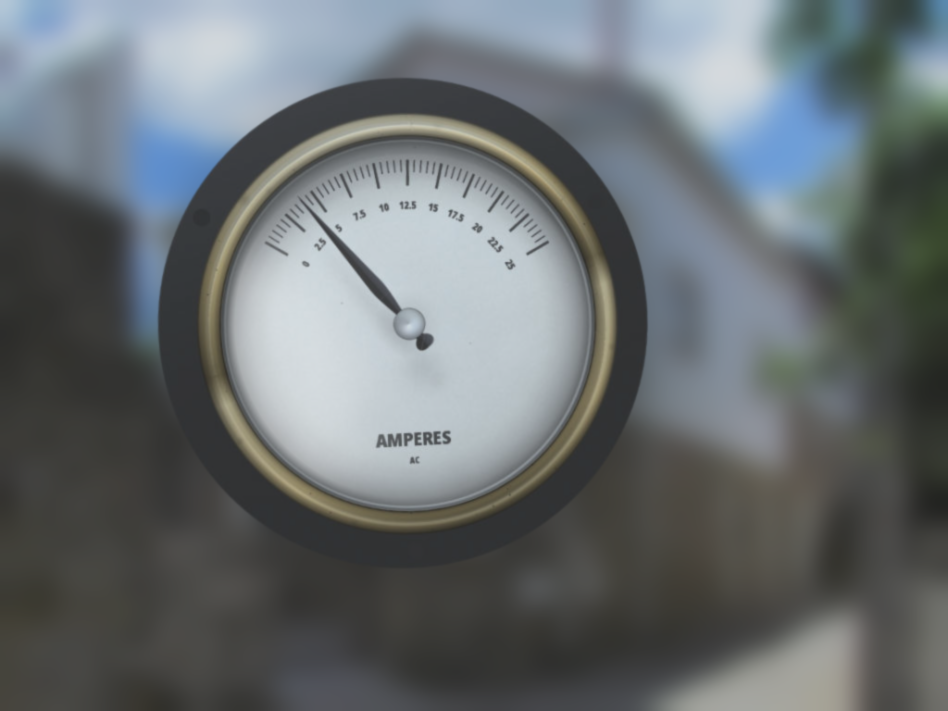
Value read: 4,A
